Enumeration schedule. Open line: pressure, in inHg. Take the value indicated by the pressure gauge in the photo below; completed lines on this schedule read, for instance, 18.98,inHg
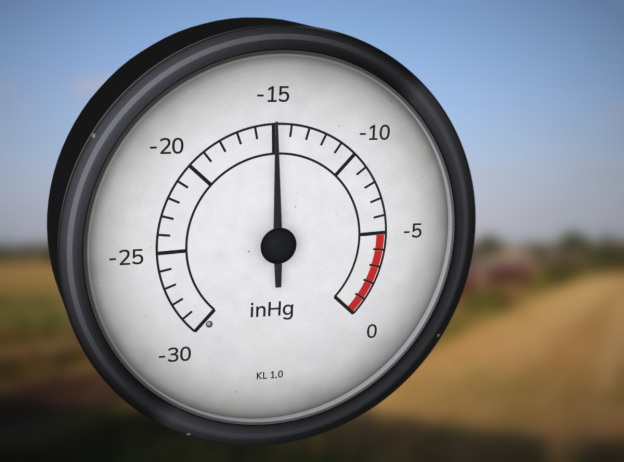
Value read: -15,inHg
